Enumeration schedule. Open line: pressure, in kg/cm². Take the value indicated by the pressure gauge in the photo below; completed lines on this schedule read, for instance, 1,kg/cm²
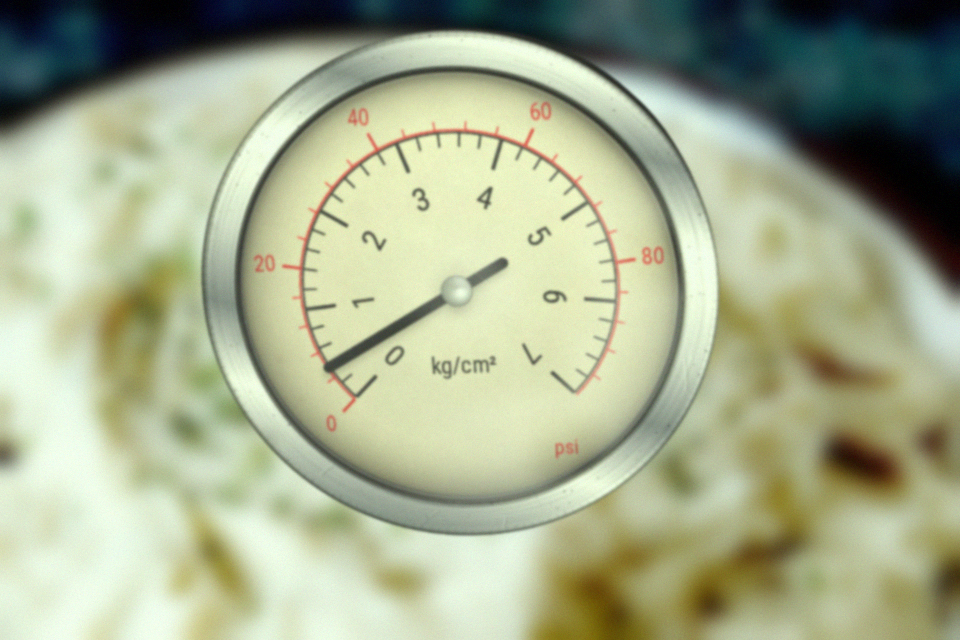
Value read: 0.4,kg/cm²
